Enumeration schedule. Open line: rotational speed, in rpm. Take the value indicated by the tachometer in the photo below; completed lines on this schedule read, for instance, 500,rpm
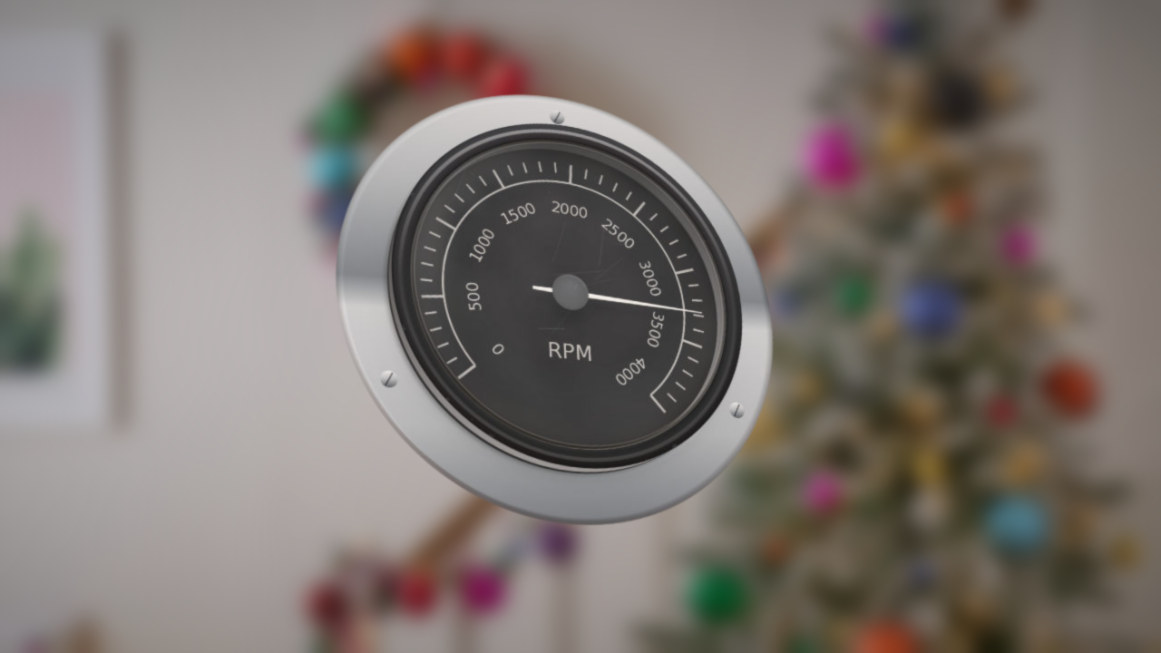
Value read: 3300,rpm
